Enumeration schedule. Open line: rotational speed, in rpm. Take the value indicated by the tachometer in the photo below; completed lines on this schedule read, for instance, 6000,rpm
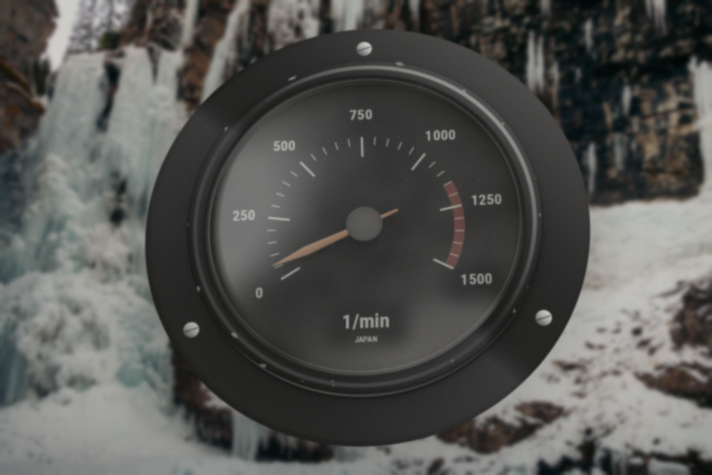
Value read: 50,rpm
